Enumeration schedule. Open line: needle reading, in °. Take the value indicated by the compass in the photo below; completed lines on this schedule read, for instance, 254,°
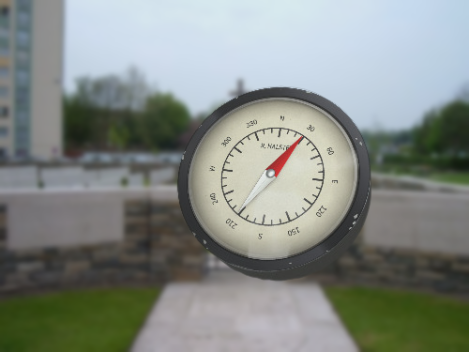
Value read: 30,°
